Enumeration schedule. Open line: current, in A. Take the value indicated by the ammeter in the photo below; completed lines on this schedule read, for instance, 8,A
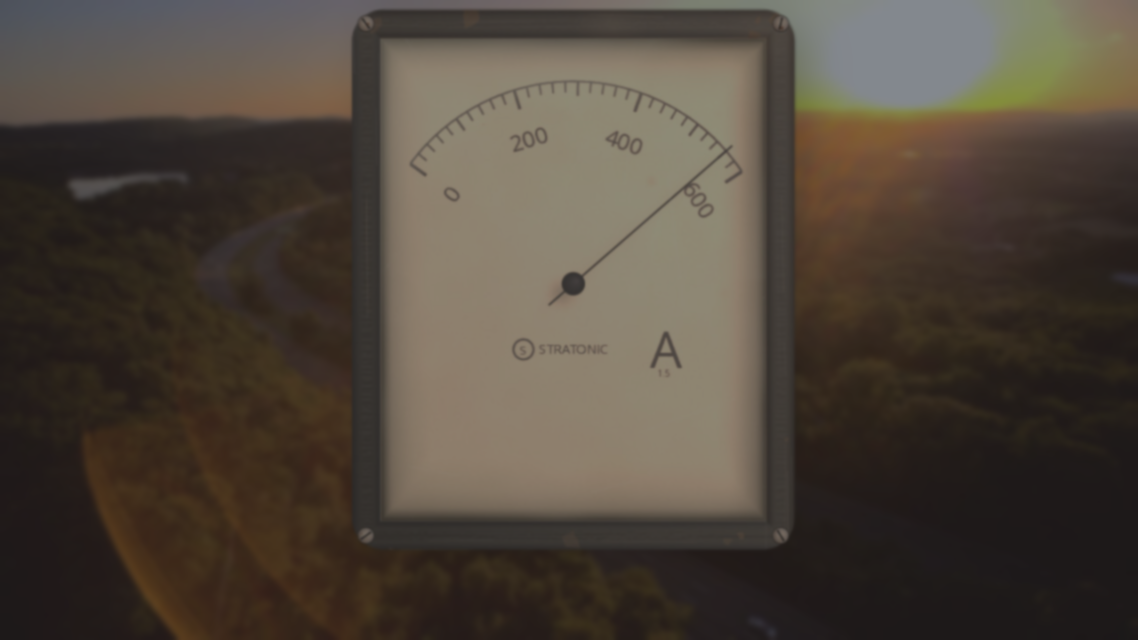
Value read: 560,A
